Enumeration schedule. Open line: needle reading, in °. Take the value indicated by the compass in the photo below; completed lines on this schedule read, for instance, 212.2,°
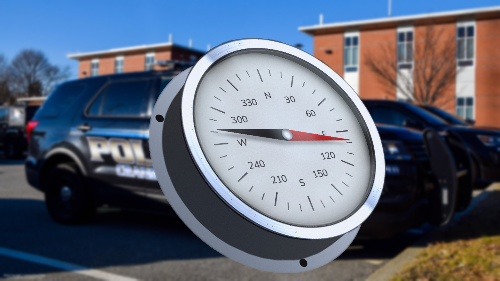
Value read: 100,°
